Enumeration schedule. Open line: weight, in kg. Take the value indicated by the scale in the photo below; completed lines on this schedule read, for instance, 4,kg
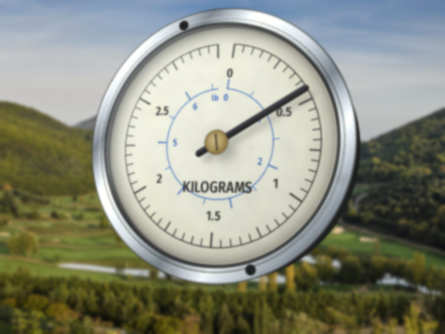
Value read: 0.45,kg
